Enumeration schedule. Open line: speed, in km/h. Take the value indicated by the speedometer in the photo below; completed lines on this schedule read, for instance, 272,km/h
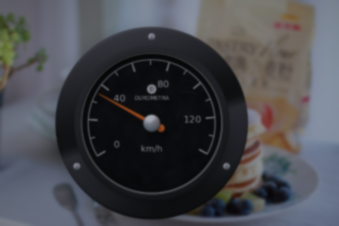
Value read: 35,km/h
